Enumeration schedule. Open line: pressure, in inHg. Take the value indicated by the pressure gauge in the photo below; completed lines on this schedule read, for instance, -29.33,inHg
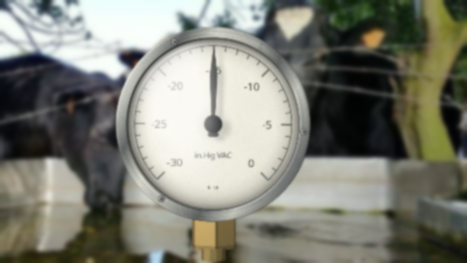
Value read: -15,inHg
